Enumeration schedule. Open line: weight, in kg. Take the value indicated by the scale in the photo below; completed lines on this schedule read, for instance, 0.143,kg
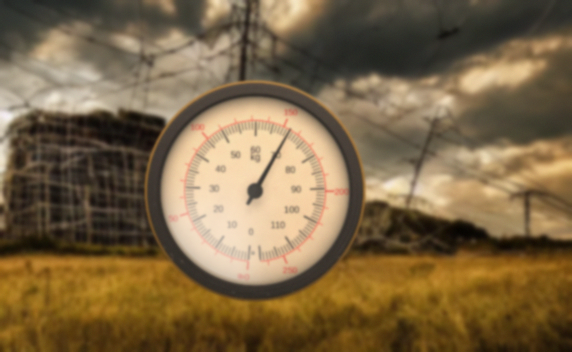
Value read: 70,kg
